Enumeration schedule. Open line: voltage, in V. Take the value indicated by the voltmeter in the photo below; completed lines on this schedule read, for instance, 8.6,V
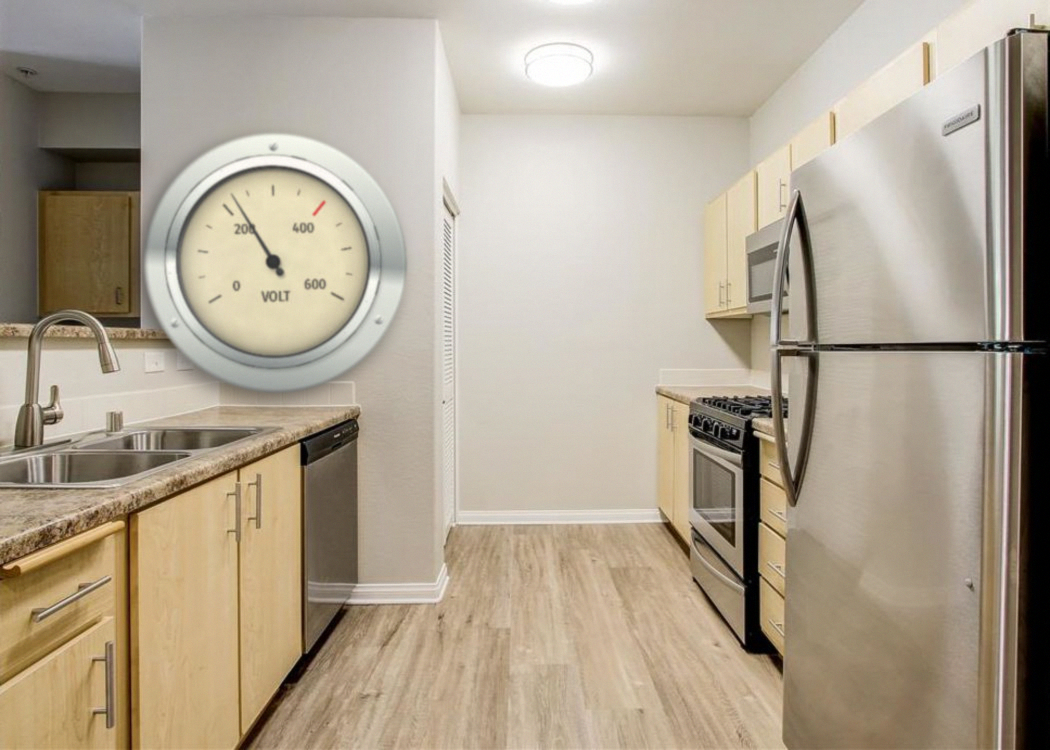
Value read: 225,V
